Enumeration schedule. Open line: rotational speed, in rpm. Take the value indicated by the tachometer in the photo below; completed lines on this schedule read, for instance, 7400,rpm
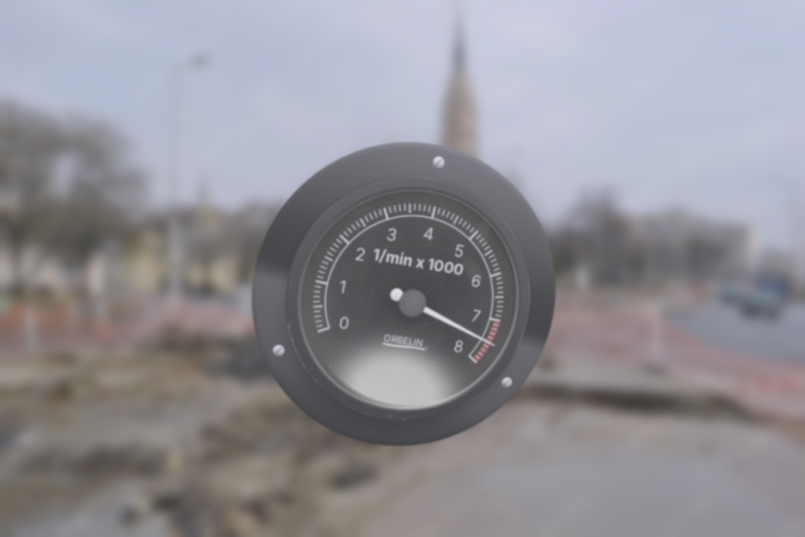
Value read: 7500,rpm
